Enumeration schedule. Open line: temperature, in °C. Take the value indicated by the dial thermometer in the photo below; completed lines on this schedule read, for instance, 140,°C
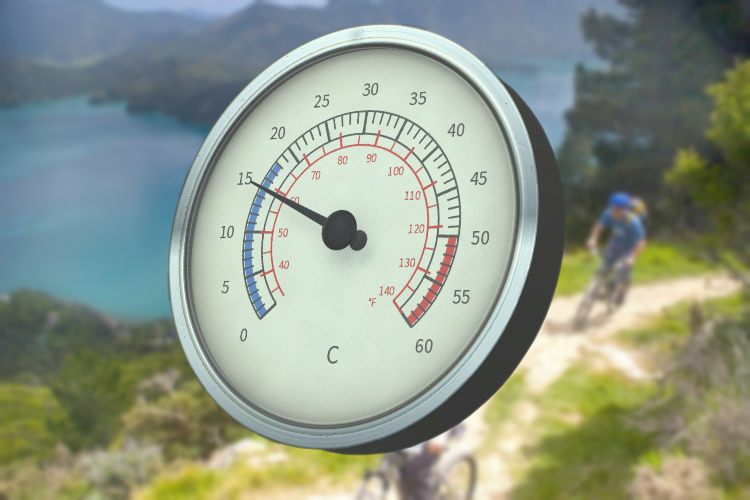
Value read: 15,°C
